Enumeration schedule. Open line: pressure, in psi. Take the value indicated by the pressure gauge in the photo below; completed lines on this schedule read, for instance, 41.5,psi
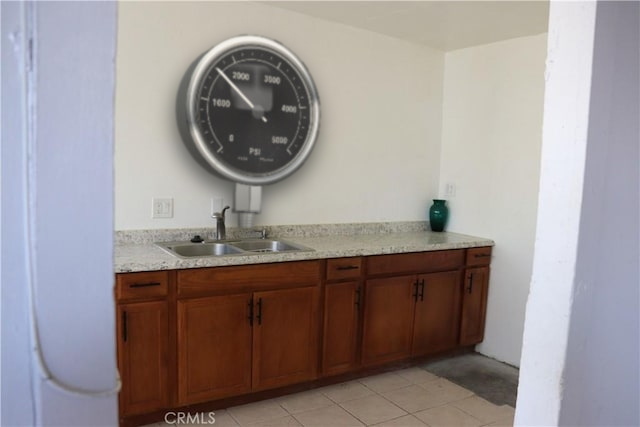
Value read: 1600,psi
